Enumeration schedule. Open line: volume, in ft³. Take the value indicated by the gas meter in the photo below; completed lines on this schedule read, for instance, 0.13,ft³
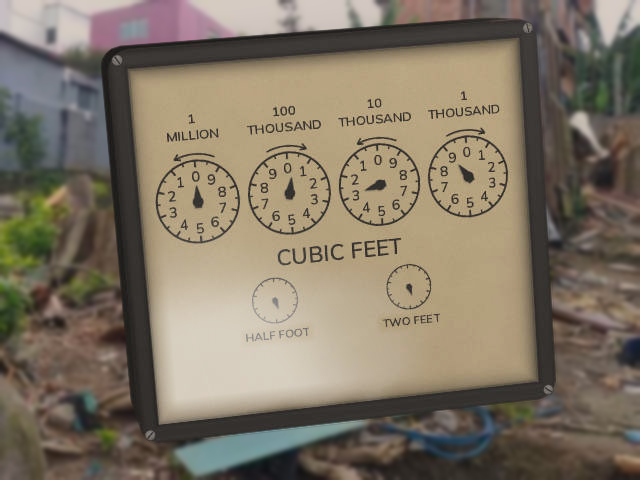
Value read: 2900,ft³
